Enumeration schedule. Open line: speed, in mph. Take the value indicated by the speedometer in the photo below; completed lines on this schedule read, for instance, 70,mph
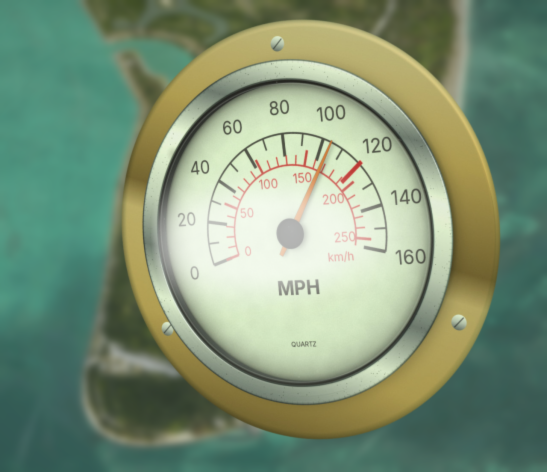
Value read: 105,mph
